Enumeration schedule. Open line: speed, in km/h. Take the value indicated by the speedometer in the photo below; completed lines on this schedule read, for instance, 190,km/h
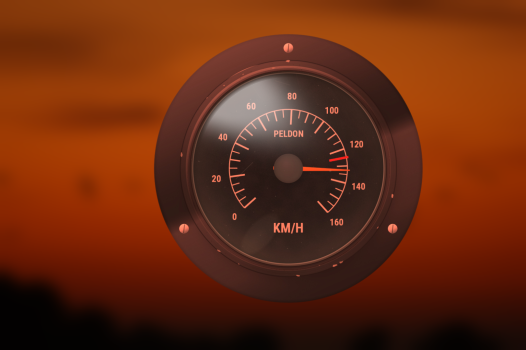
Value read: 132.5,km/h
